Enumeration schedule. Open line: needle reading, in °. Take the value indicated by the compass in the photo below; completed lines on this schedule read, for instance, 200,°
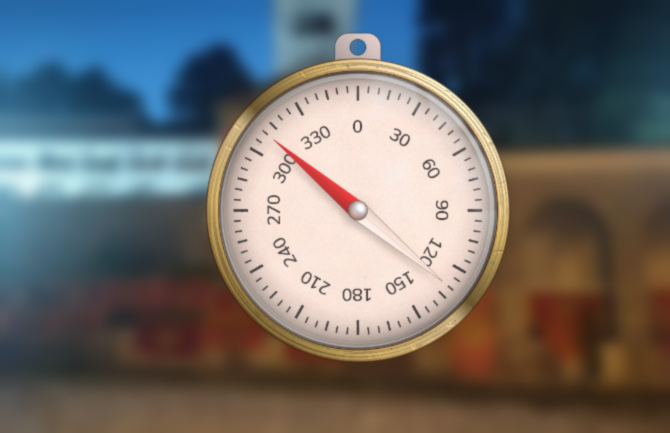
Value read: 310,°
